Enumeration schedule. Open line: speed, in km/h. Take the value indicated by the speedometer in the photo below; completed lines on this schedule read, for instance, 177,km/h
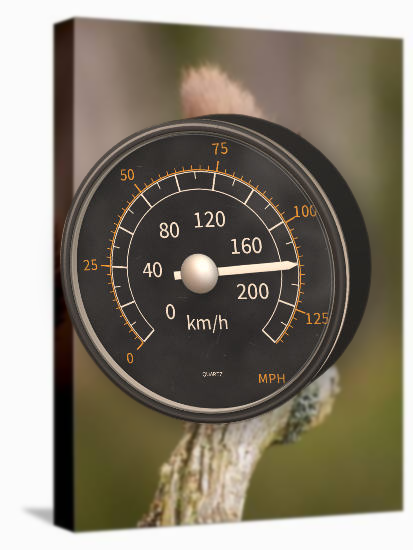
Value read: 180,km/h
